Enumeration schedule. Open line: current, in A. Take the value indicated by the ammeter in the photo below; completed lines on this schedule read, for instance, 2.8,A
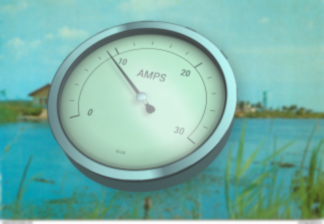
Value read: 9,A
